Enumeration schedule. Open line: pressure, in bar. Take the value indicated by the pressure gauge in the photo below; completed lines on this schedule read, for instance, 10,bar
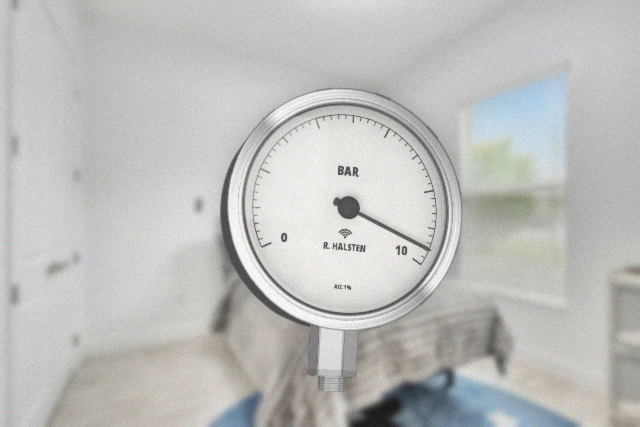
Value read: 9.6,bar
